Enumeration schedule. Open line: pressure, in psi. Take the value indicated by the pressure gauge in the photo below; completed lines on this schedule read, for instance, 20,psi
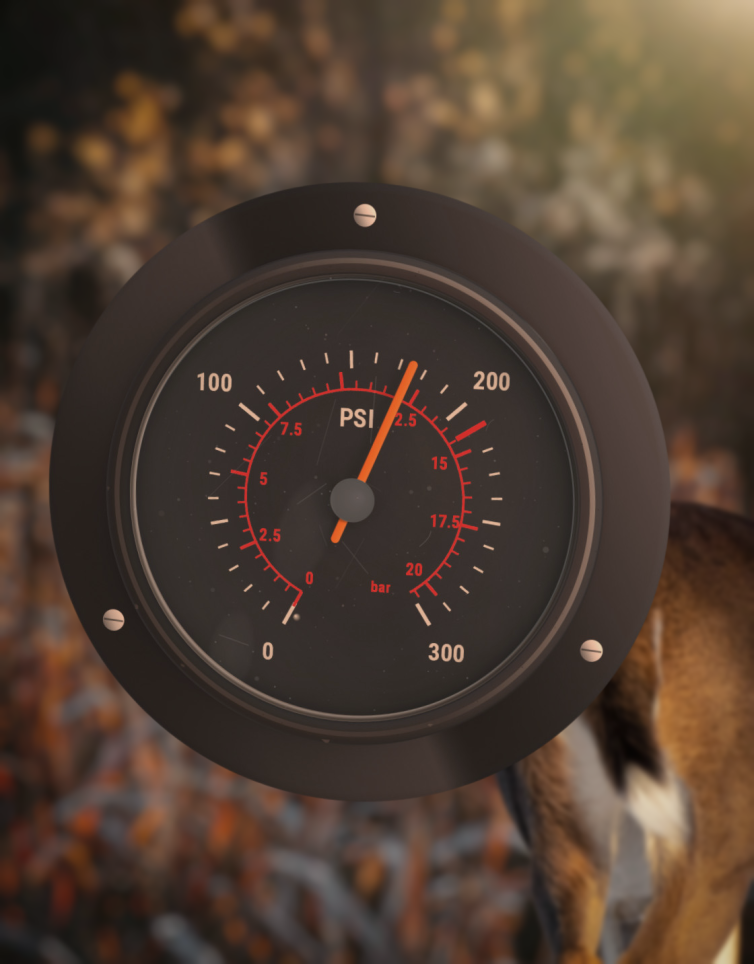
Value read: 175,psi
